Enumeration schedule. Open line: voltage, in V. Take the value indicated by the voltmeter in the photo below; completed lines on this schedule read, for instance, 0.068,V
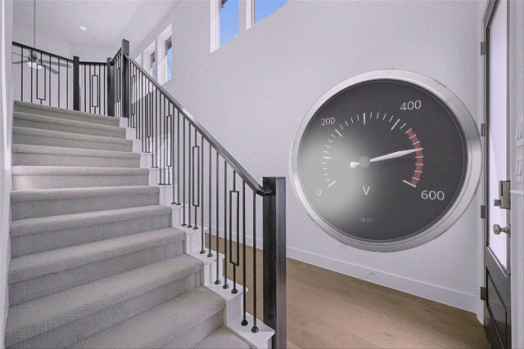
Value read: 500,V
